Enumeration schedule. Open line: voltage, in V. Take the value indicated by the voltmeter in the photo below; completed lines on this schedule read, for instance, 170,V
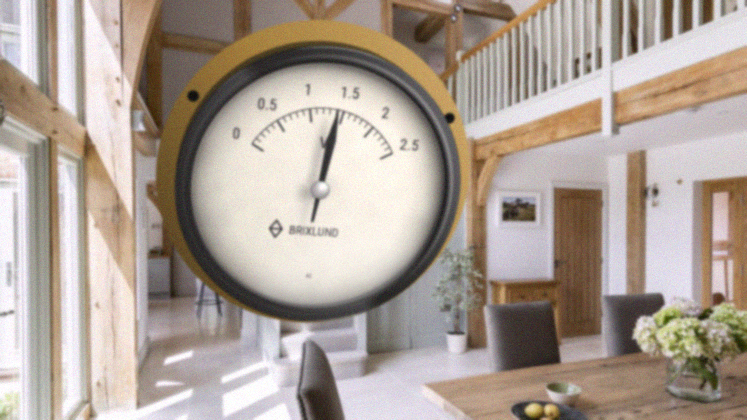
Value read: 1.4,V
